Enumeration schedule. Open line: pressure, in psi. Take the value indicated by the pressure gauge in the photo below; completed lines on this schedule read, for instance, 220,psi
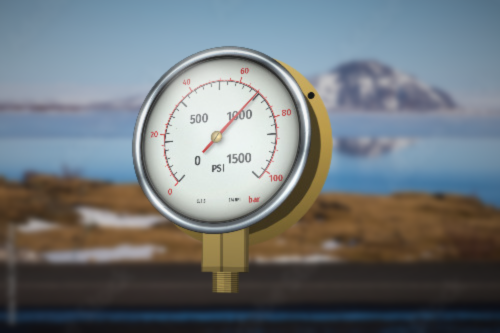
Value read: 1000,psi
